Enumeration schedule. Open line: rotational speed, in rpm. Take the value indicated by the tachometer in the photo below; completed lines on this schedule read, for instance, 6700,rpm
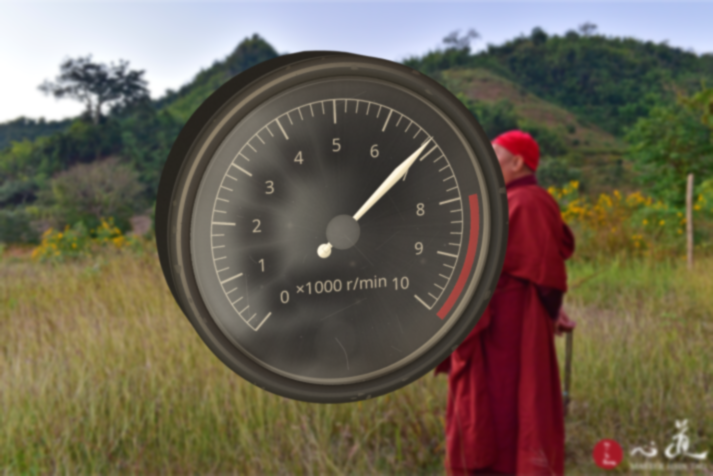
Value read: 6800,rpm
